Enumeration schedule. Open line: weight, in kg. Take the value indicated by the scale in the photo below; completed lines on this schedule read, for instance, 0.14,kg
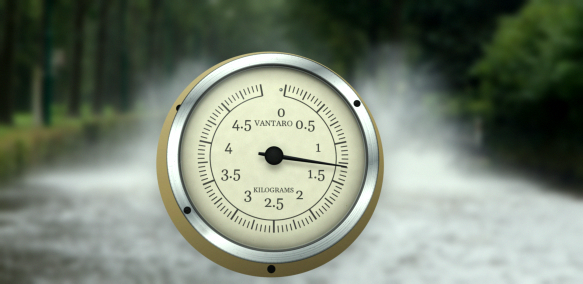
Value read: 1.3,kg
